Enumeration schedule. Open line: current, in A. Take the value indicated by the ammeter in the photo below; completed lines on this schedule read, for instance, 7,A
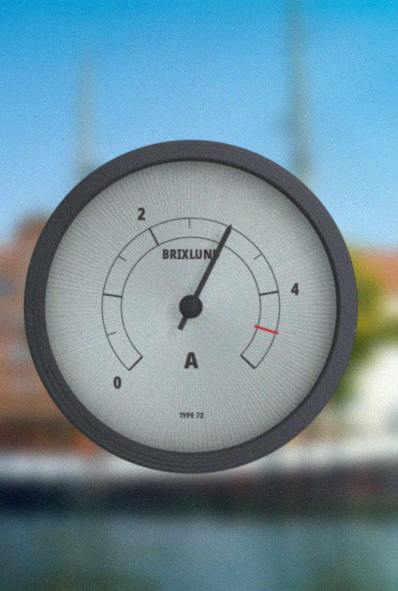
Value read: 3,A
